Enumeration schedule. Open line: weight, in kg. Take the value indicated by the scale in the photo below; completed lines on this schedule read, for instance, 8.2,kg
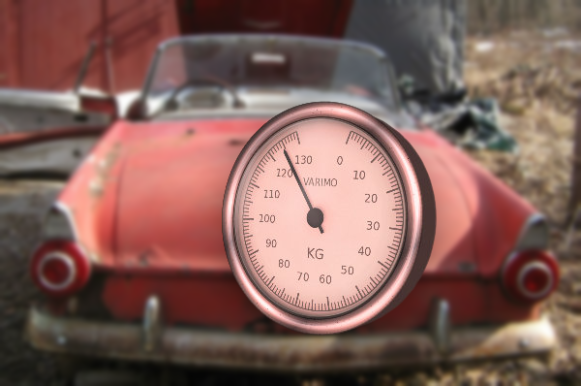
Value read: 125,kg
